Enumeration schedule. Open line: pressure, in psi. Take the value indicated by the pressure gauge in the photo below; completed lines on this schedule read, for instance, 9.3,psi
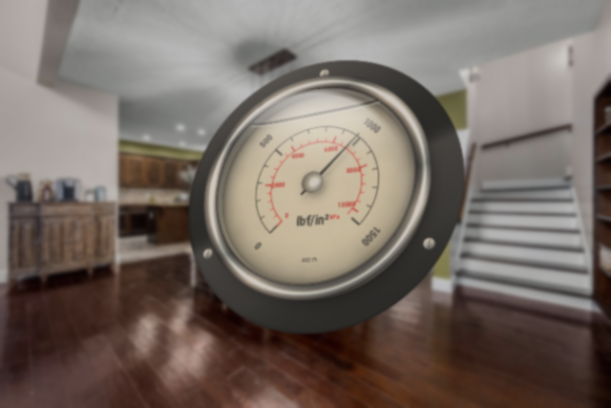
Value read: 1000,psi
